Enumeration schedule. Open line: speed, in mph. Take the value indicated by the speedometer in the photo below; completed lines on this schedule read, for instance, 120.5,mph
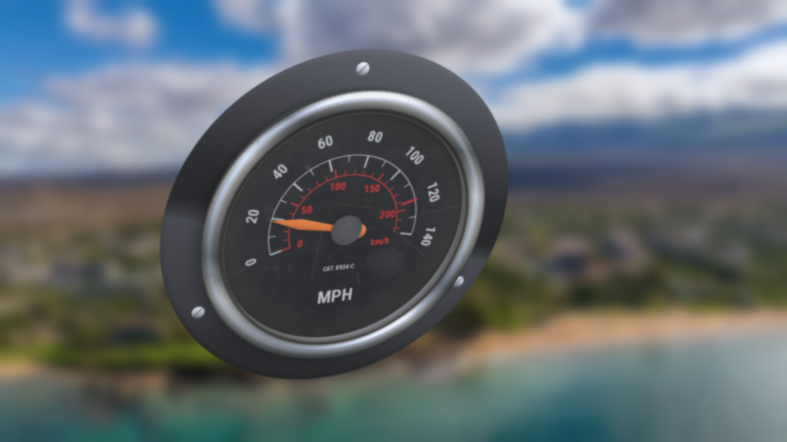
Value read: 20,mph
